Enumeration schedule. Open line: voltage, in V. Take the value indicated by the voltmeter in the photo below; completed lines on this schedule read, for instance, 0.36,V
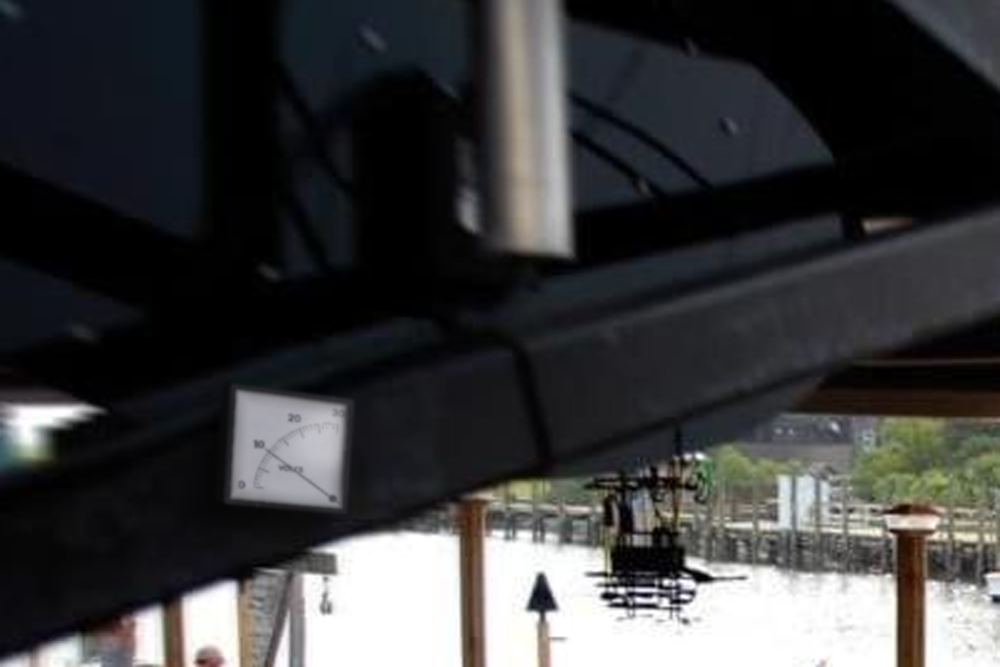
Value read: 10,V
